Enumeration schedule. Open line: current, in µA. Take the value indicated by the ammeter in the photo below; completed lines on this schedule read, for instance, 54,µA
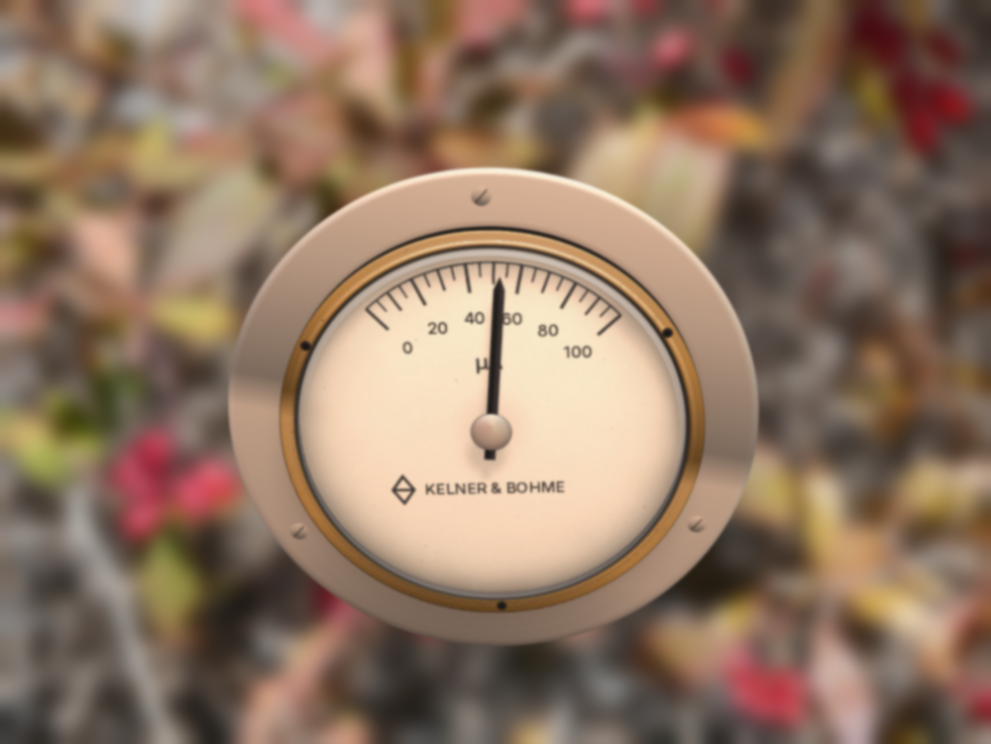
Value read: 52.5,µA
